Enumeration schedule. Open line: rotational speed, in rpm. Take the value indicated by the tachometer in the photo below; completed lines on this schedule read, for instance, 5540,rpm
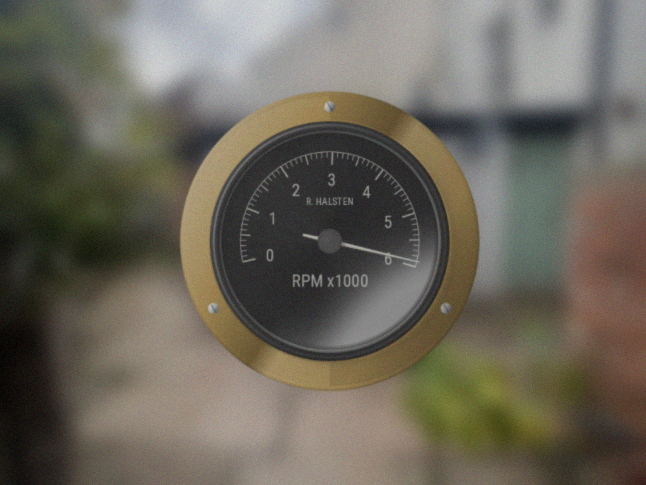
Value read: 5900,rpm
